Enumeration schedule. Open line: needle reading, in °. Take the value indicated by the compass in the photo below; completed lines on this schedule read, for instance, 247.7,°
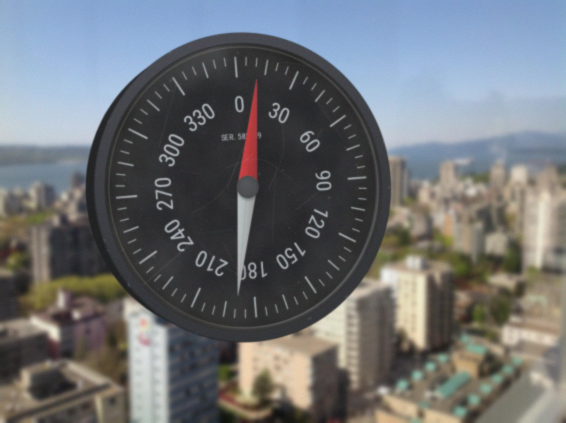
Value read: 10,°
